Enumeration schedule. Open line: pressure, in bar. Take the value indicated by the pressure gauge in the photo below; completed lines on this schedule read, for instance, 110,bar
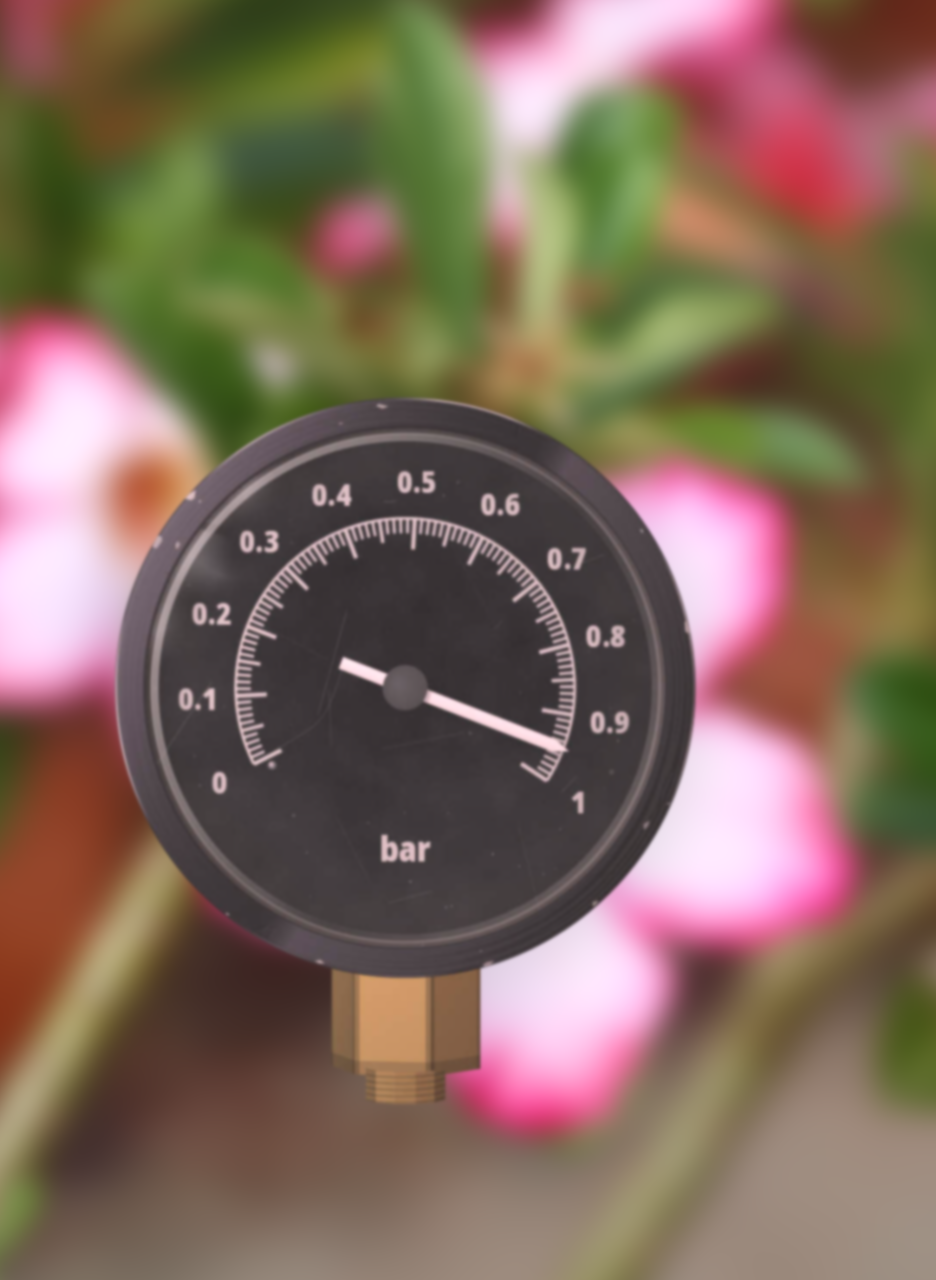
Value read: 0.95,bar
